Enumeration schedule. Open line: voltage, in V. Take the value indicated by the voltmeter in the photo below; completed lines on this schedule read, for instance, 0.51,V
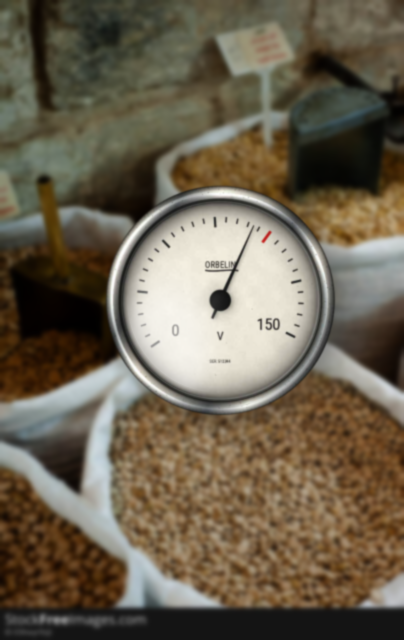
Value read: 92.5,V
